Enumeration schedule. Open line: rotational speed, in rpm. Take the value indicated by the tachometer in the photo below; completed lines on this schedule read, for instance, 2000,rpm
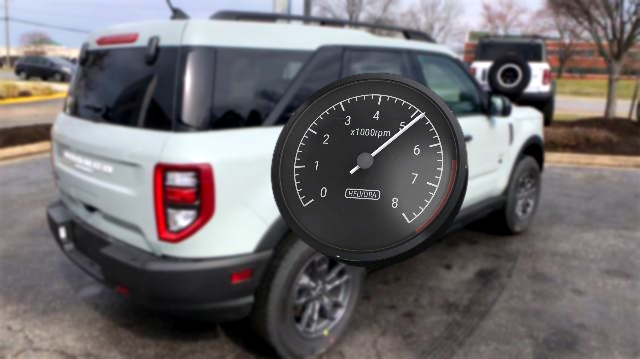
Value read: 5200,rpm
